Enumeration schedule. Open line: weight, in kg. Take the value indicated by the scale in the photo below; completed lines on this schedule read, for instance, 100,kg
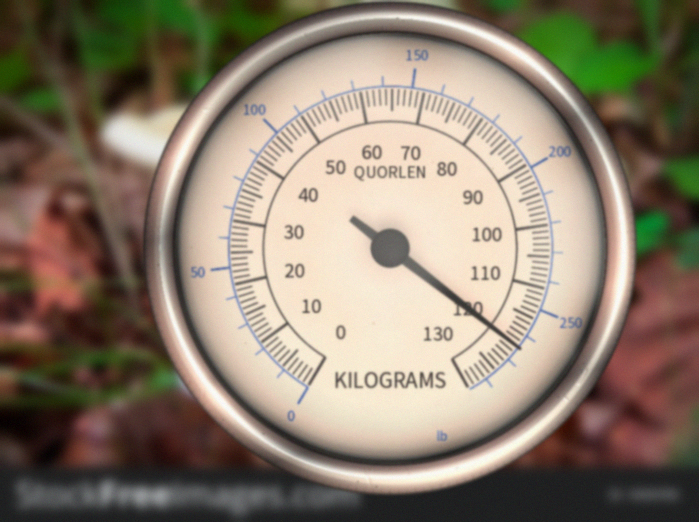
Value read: 120,kg
